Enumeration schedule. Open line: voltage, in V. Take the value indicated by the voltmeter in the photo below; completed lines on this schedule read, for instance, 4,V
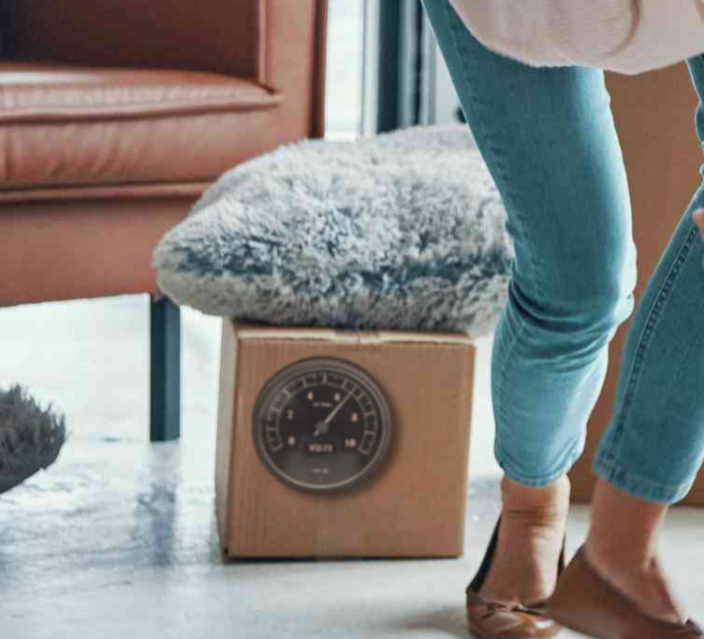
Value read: 6.5,V
